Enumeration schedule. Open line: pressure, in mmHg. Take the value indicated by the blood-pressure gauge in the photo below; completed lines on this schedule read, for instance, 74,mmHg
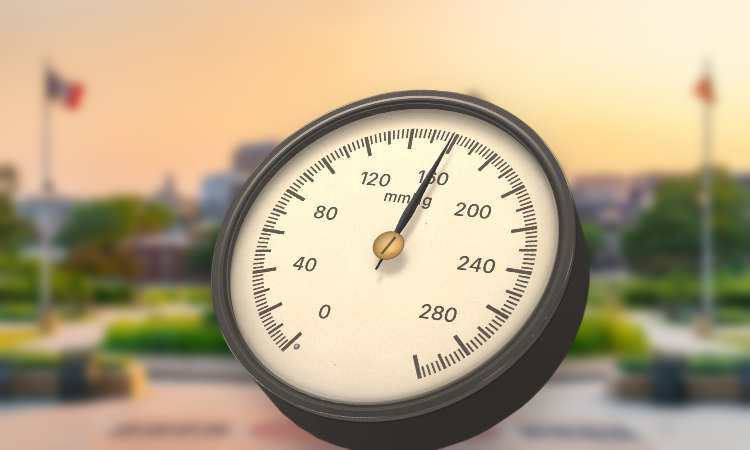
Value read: 160,mmHg
